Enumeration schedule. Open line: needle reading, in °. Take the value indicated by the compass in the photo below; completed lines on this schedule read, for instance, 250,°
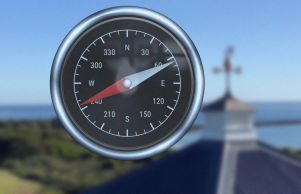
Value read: 245,°
